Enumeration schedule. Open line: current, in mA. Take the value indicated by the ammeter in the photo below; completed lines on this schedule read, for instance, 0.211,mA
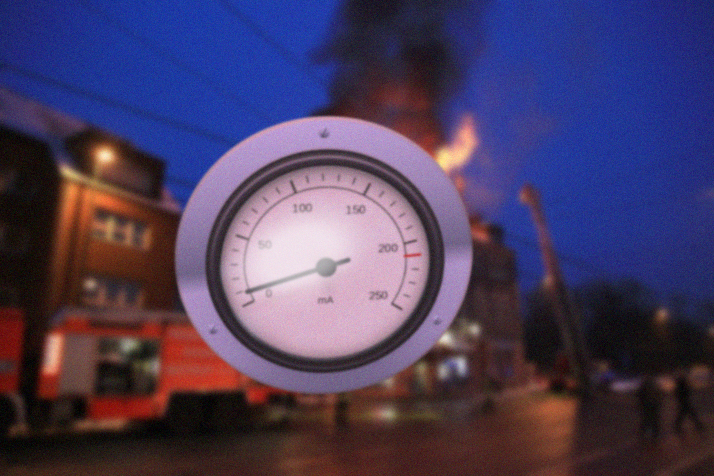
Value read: 10,mA
